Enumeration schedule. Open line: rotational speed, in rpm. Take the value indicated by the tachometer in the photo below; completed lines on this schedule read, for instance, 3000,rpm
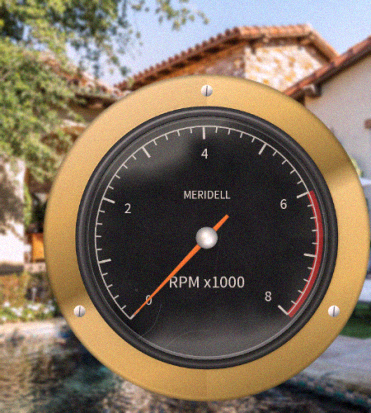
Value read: 0,rpm
